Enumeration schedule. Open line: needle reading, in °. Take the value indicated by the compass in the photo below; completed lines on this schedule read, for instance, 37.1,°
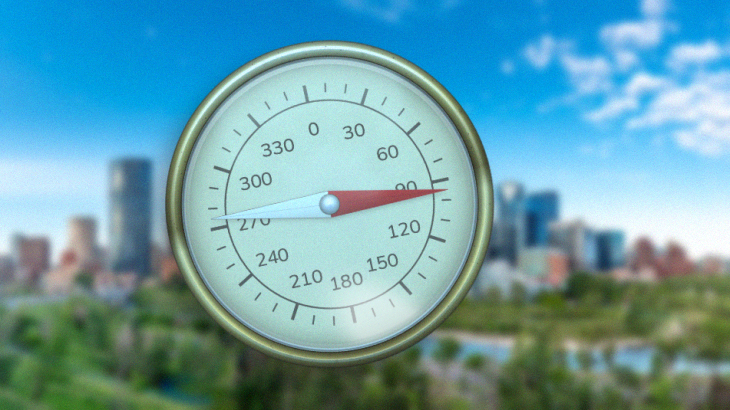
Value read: 95,°
